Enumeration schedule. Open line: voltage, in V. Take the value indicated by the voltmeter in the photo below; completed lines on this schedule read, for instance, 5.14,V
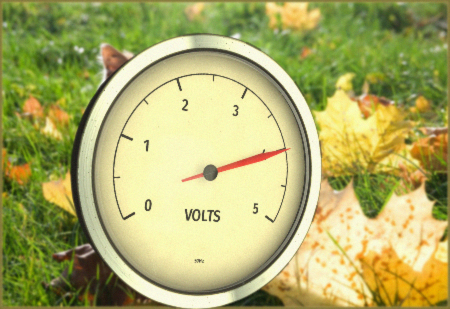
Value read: 4,V
